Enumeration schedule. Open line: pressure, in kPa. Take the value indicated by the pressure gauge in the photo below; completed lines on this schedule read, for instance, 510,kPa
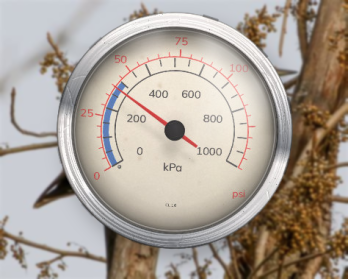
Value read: 275,kPa
